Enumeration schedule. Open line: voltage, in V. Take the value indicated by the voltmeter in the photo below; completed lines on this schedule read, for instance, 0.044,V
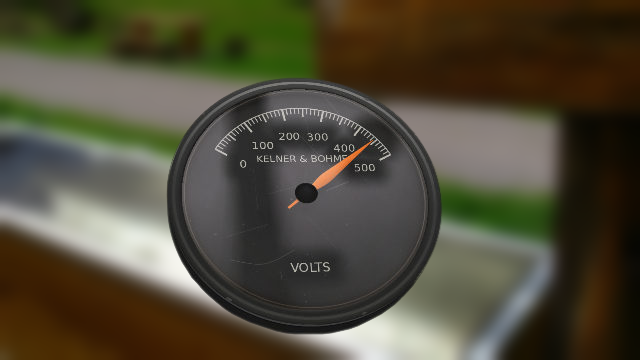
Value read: 450,V
